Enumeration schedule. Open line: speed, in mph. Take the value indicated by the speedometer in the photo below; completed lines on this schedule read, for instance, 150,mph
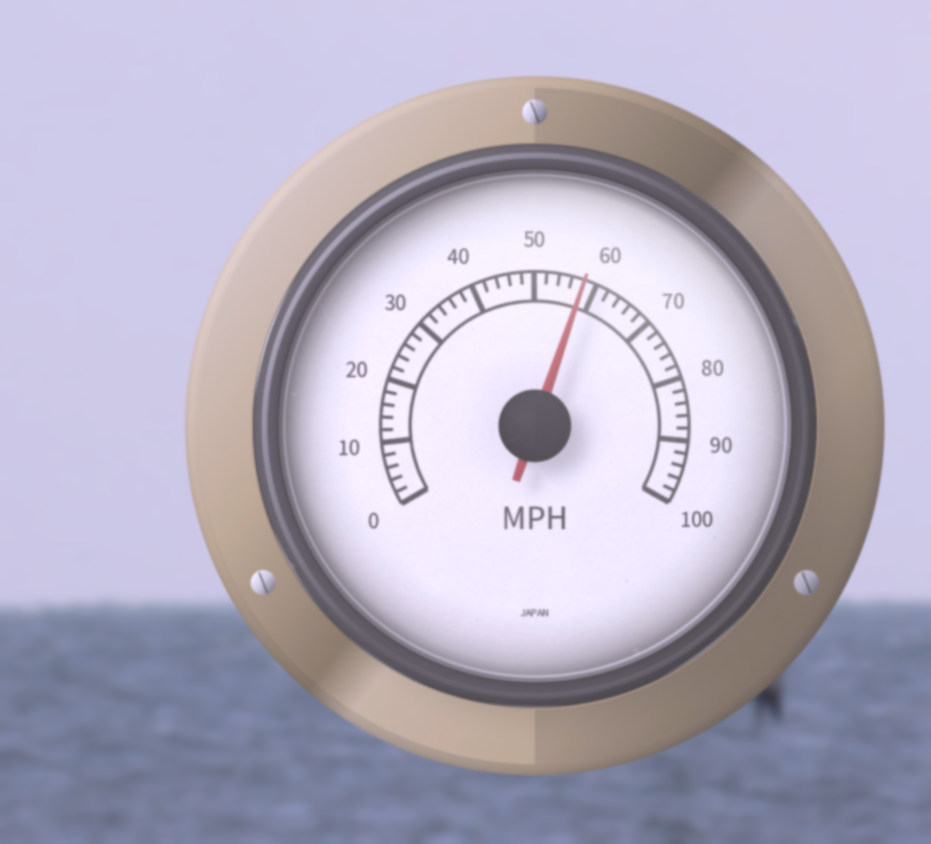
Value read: 58,mph
